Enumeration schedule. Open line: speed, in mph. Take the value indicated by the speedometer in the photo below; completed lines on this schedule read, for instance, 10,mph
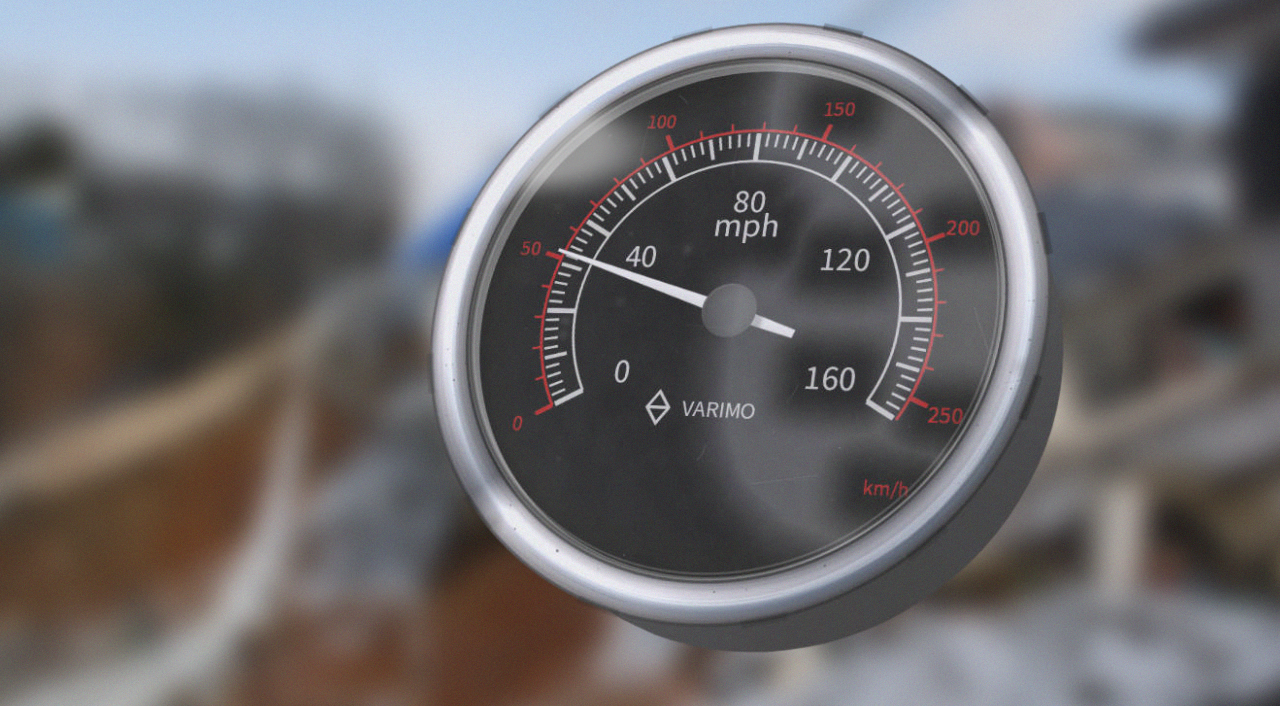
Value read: 32,mph
